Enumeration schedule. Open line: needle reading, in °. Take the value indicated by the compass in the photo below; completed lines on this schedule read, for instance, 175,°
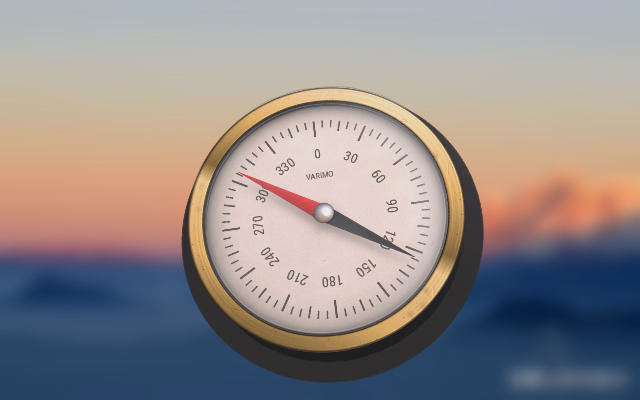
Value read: 305,°
